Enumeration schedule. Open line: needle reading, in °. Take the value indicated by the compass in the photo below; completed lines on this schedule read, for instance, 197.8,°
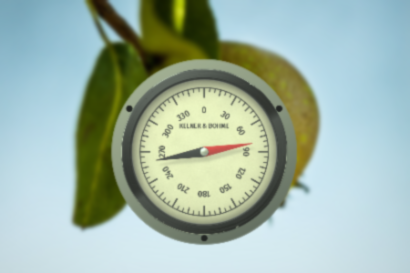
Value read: 80,°
